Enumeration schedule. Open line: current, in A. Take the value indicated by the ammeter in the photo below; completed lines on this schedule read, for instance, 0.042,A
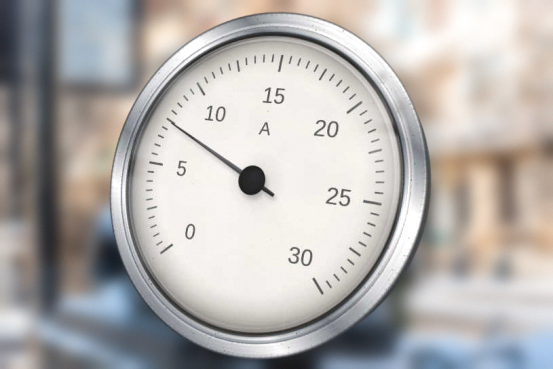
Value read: 7.5,A
